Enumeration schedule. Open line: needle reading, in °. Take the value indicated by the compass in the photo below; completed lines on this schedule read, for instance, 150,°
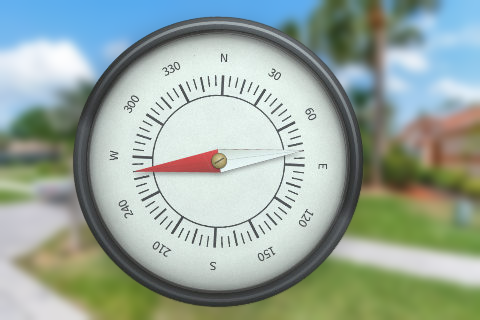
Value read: 260,°
